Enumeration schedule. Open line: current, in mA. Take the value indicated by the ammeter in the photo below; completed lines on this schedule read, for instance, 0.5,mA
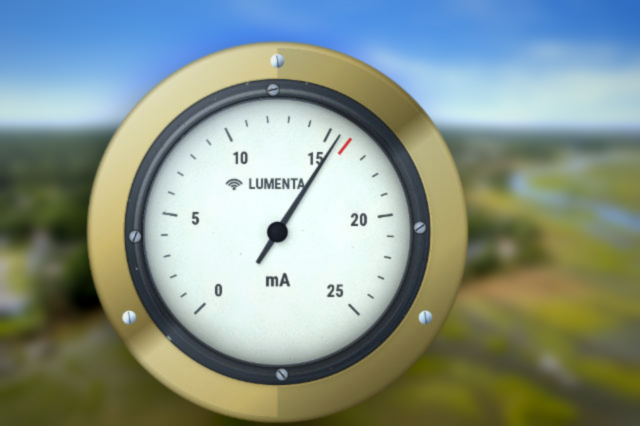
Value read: 15.5,mA
